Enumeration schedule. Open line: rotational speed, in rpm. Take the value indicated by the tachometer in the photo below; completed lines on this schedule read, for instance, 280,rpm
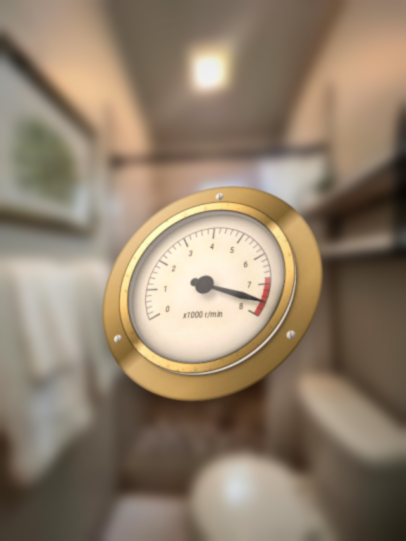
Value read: 7600,rpm
